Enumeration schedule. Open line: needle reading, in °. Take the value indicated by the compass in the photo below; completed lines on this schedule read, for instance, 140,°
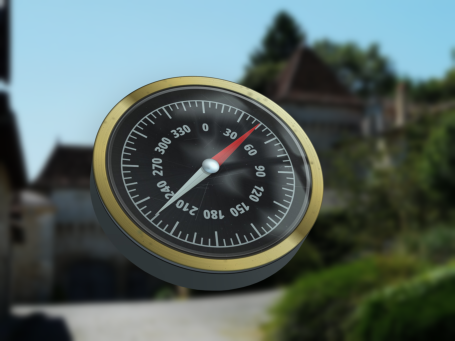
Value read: 45,°
